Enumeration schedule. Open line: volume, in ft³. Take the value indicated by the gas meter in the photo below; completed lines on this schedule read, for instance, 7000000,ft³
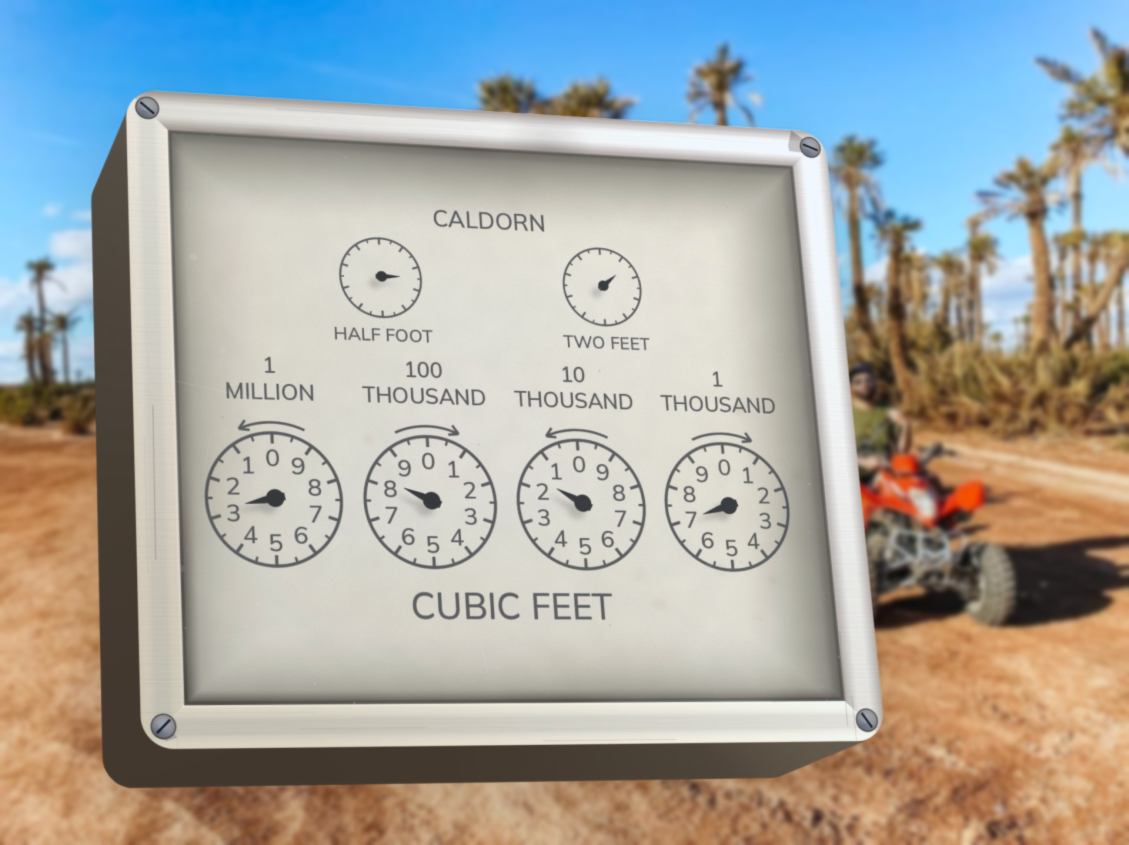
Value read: 281700,ft³
